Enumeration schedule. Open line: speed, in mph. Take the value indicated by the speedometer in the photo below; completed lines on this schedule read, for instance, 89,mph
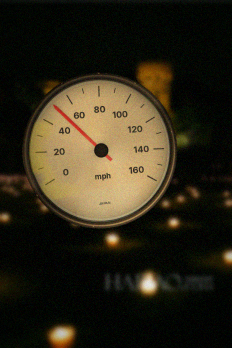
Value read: 50,mph
